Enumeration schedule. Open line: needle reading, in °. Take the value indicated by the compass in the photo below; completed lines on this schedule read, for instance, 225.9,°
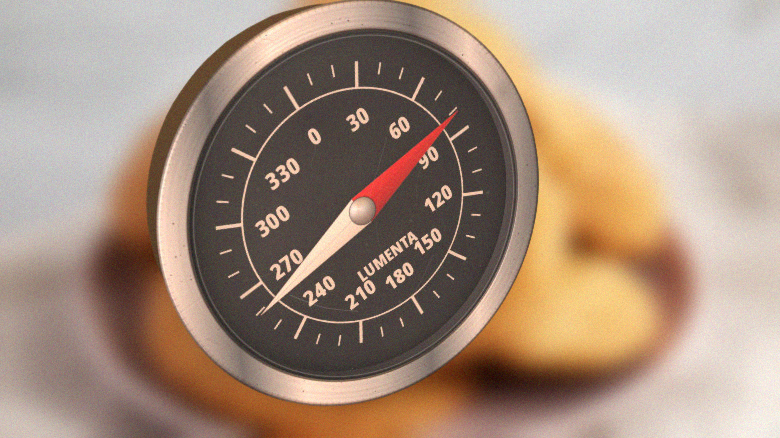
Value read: 80,°
